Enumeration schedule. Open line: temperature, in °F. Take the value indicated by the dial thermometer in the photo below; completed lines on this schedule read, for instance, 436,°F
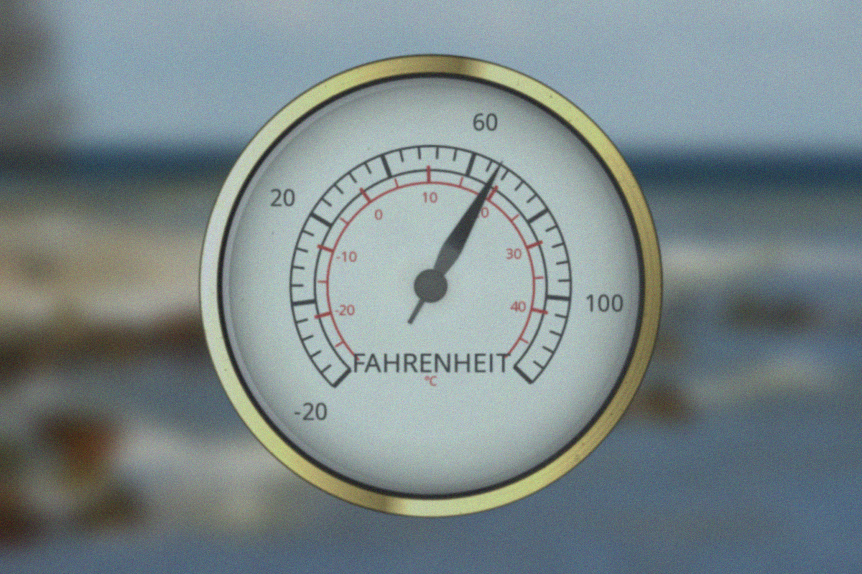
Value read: 66,°F
